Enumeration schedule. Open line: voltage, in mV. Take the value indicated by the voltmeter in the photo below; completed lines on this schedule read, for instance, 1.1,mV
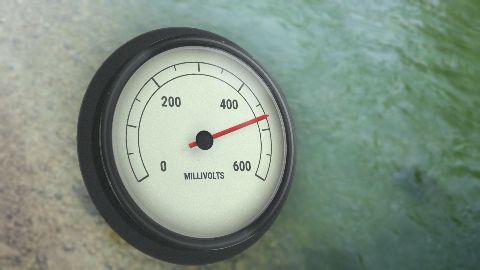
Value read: 475,mV
